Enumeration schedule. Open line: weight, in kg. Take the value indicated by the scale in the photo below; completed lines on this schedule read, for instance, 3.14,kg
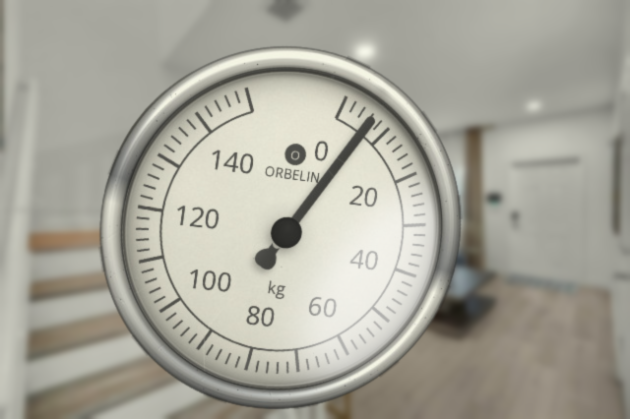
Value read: 6,kg
